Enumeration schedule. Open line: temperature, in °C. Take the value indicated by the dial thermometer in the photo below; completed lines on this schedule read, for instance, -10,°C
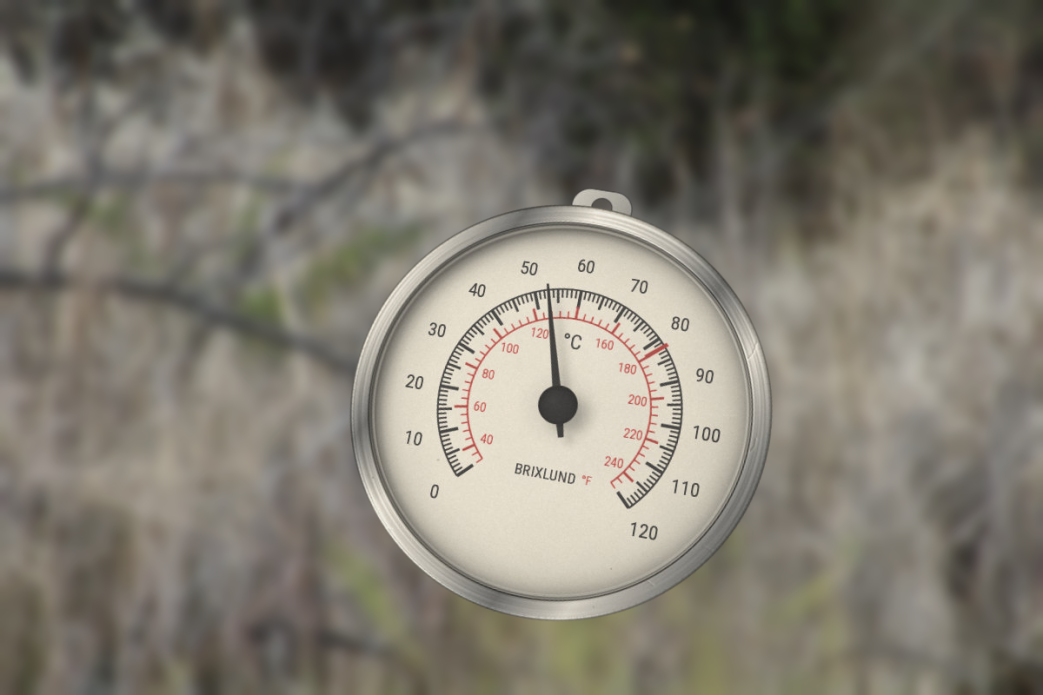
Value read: 53,°C
